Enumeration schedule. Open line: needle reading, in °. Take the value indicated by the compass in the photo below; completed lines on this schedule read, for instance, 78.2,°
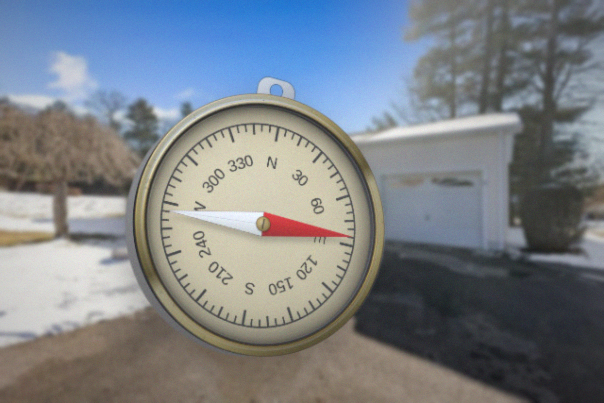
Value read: 85,°
